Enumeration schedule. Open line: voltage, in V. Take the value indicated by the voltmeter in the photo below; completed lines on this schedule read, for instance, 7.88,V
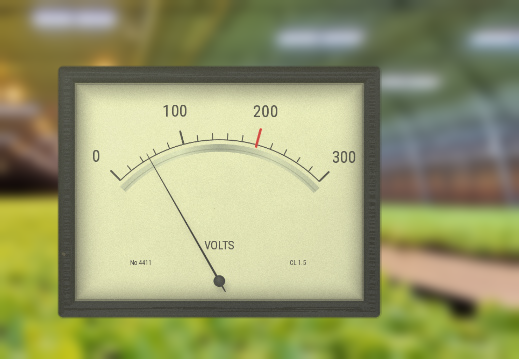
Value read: 50,V
